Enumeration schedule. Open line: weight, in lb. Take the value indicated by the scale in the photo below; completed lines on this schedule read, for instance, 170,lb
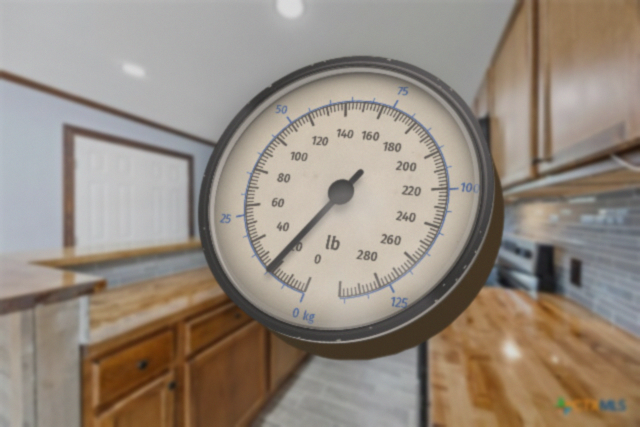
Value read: 20,lb
